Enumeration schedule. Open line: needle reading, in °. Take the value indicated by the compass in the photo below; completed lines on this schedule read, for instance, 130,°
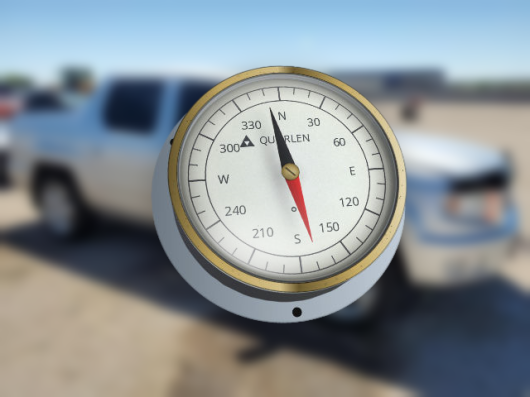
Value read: 170,°
